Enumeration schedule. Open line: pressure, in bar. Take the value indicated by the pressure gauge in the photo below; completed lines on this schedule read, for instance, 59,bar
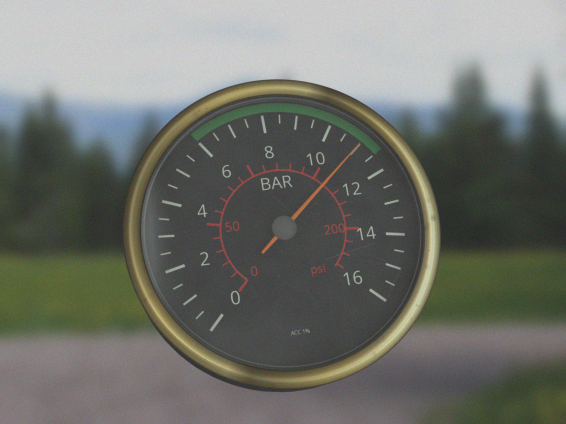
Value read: 11,bar
